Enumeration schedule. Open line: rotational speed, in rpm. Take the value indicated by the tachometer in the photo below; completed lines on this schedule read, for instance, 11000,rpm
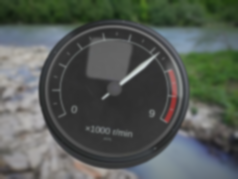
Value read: 6250,rpm
